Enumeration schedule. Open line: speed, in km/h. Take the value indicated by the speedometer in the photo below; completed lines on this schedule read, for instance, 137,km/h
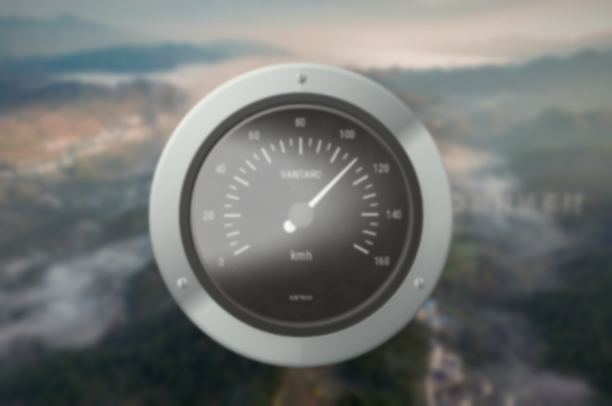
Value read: 110,km/h
